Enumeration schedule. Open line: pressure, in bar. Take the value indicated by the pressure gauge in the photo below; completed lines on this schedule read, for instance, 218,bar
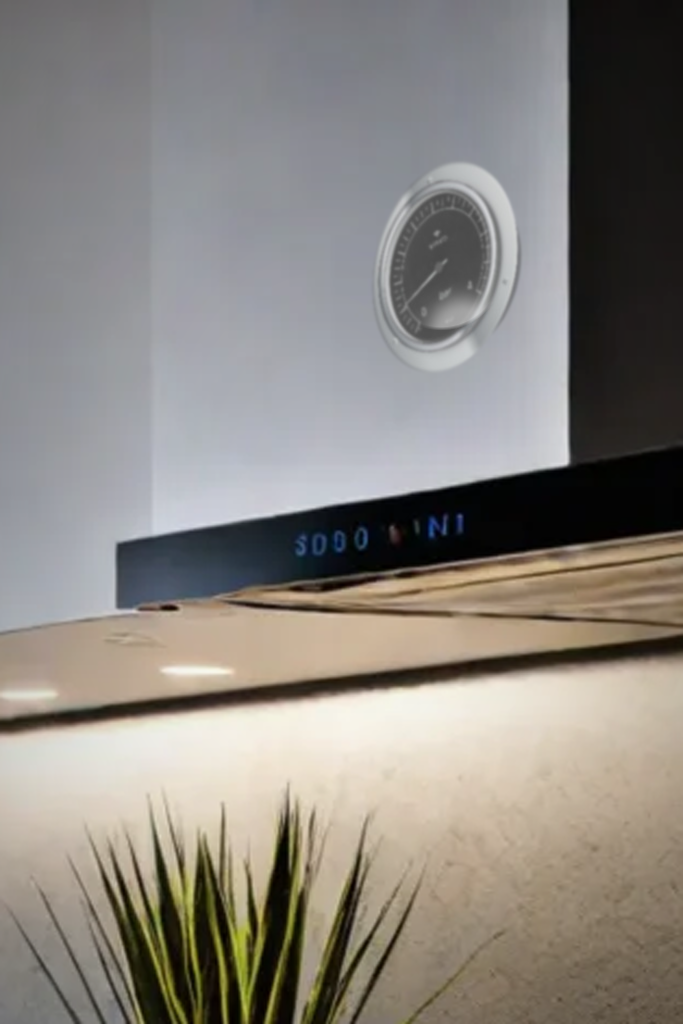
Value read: 0.4,bar
